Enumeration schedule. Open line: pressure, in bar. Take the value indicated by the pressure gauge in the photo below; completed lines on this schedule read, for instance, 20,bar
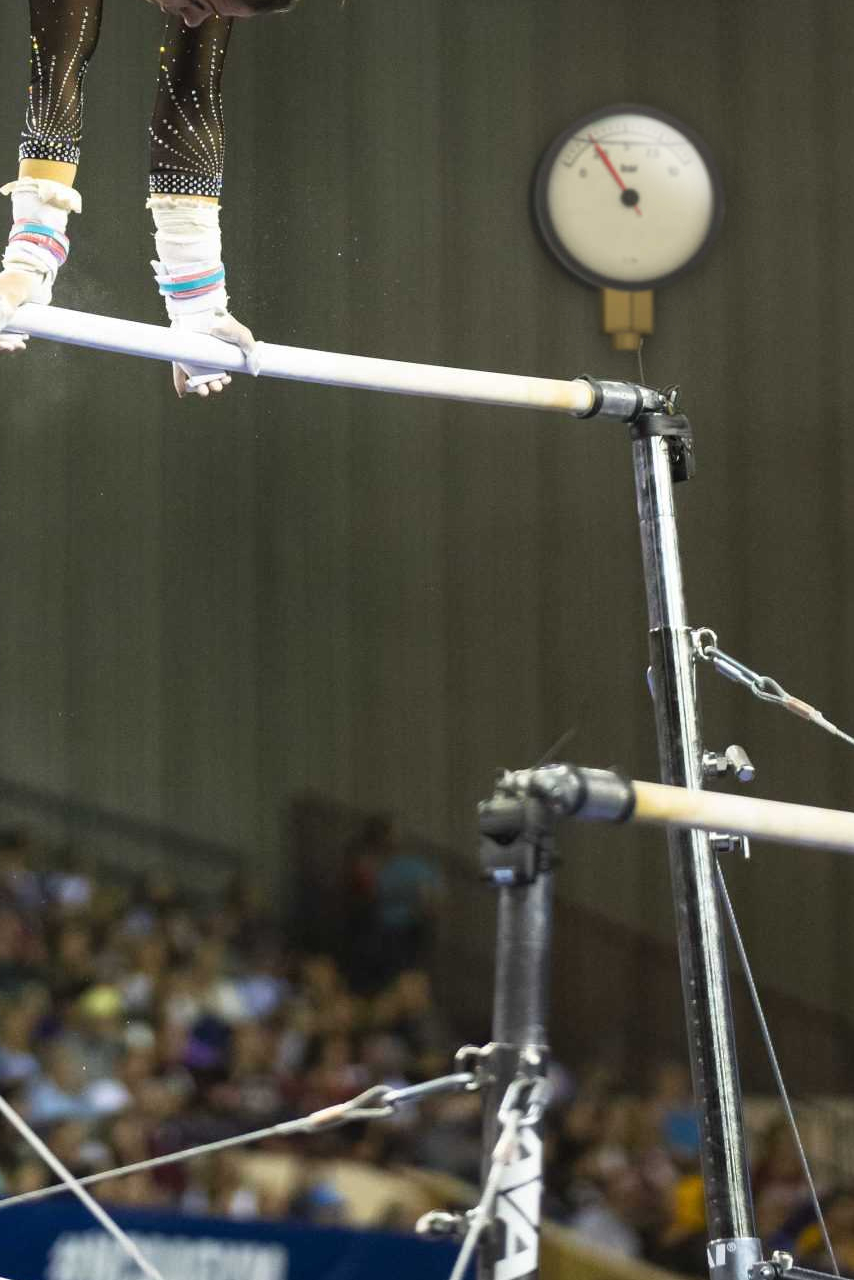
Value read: 2.5,bar
